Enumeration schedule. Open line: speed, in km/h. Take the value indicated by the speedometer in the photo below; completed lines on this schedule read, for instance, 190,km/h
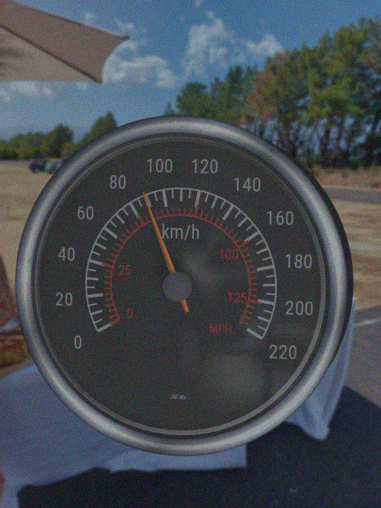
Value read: 90,km/h
